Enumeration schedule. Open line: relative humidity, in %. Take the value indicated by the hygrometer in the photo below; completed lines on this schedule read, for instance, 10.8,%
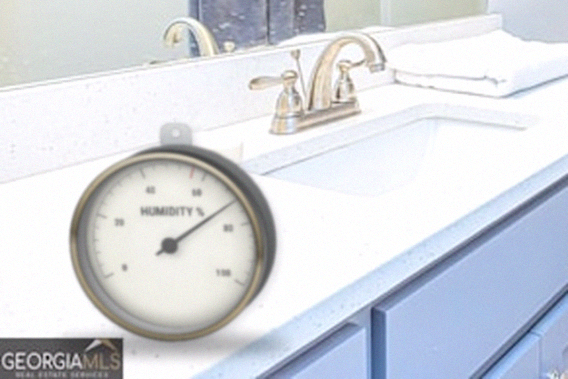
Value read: 72,%
